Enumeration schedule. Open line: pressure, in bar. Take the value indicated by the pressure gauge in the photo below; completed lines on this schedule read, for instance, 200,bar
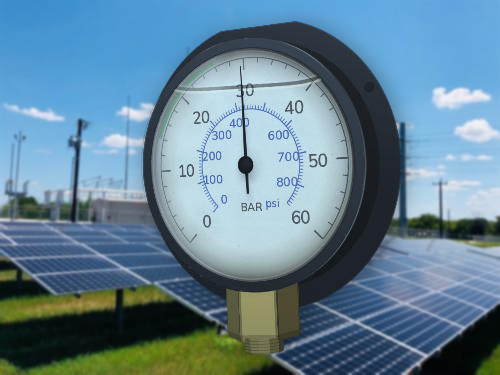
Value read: 30,bar
